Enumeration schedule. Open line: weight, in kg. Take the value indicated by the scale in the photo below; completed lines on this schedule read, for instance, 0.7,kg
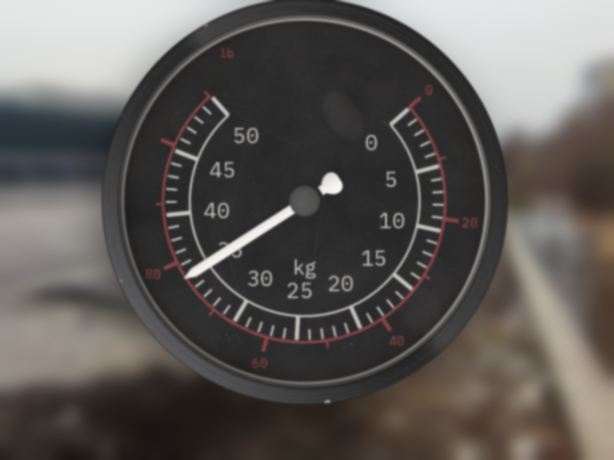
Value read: 35,kg
